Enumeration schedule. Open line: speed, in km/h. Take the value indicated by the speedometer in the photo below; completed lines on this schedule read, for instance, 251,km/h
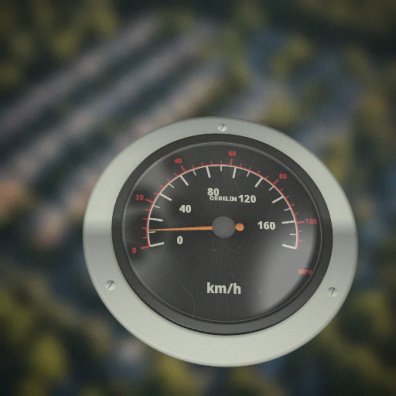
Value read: 10,km/h
